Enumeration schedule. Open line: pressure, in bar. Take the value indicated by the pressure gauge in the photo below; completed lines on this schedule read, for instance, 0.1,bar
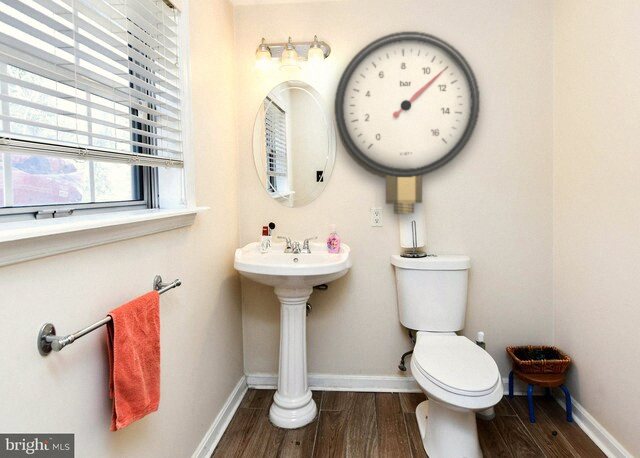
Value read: 11,bar
